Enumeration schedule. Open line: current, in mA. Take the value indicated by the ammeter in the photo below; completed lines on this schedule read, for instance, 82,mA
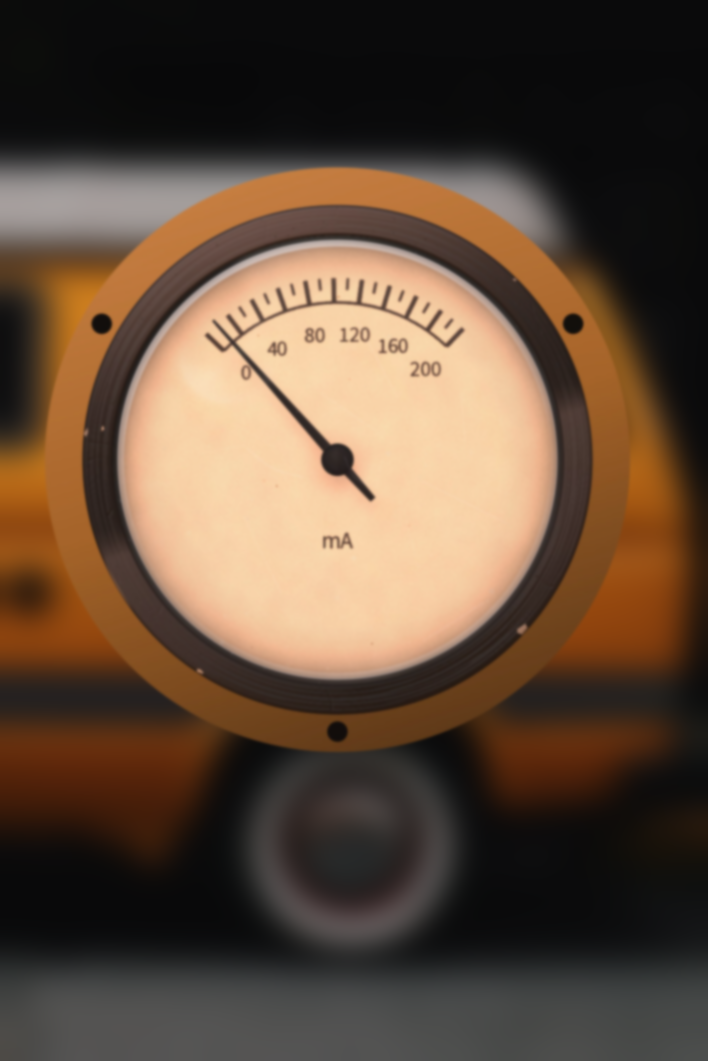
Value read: 10,mA
